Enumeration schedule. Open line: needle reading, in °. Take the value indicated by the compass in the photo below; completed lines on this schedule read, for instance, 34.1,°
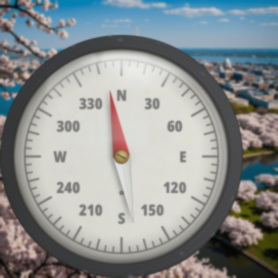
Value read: 350,°
